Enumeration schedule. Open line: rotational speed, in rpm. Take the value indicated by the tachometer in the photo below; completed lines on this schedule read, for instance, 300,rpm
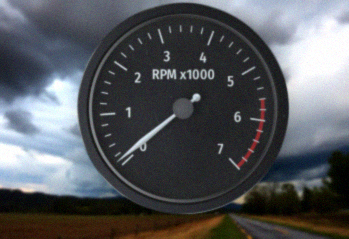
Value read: 100,rpm
